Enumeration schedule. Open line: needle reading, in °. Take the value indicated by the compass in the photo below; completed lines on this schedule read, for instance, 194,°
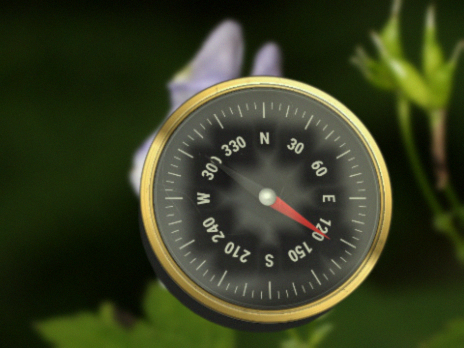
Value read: 125,°
